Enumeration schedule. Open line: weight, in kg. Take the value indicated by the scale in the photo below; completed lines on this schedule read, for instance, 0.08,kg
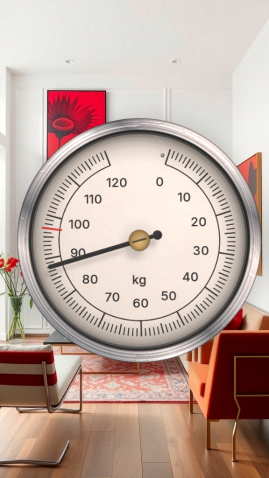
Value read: 88,kg
